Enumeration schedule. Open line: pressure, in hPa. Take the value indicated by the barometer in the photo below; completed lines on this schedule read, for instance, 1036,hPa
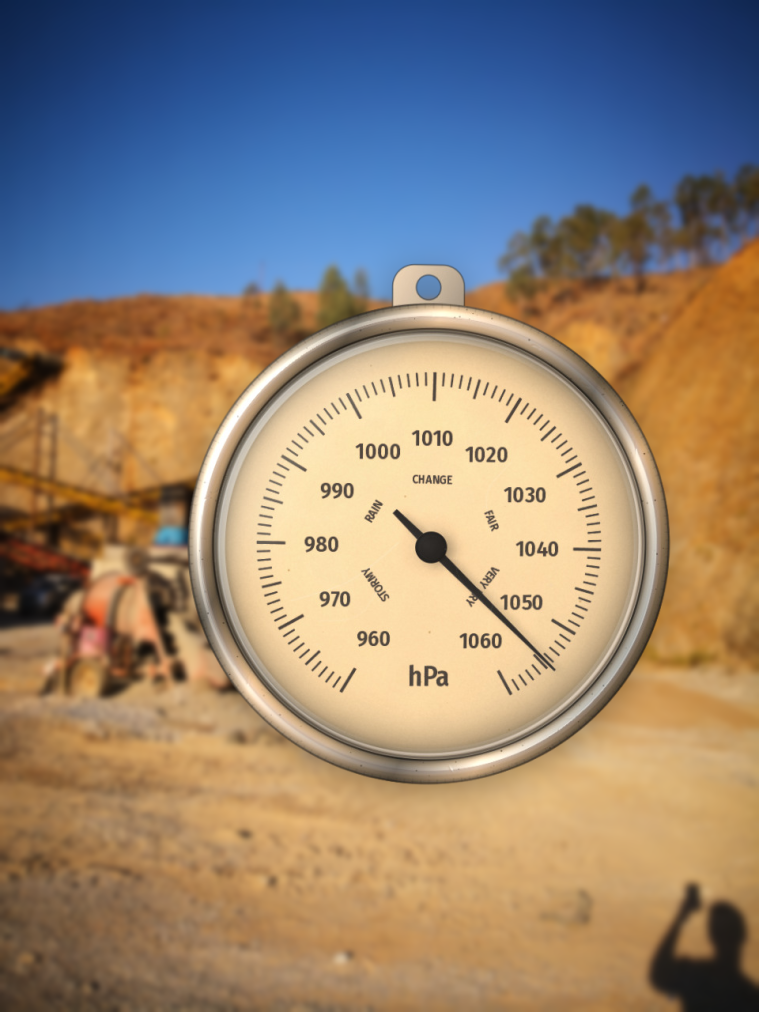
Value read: 1054.5,hPa
